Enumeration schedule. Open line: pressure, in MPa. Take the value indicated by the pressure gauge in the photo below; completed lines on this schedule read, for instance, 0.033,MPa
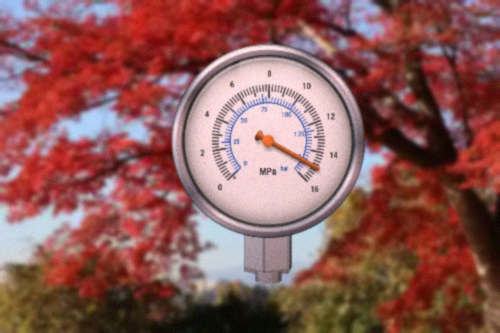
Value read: 15,MPa
